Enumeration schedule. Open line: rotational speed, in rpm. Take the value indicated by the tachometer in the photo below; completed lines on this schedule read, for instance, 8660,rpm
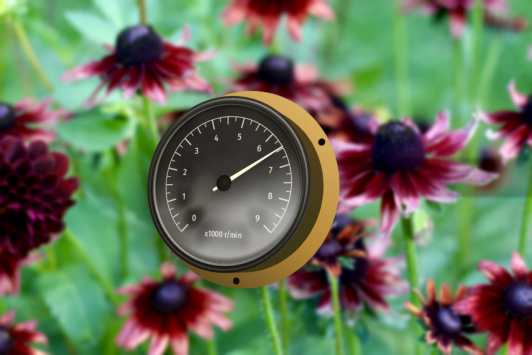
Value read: 6500,rpm
